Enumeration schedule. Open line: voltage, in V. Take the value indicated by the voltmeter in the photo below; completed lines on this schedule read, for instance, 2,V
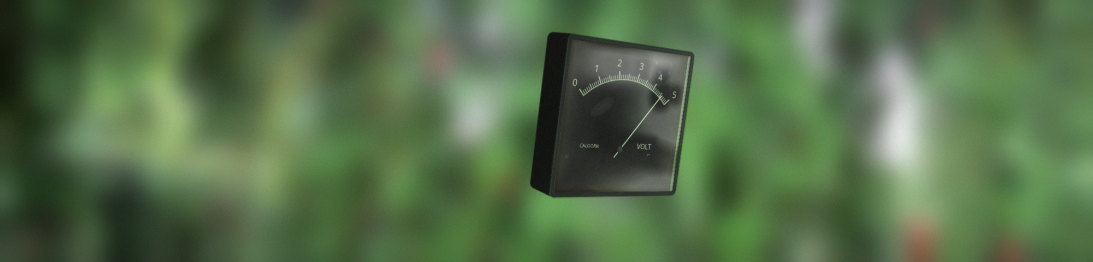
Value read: 4.5,V
